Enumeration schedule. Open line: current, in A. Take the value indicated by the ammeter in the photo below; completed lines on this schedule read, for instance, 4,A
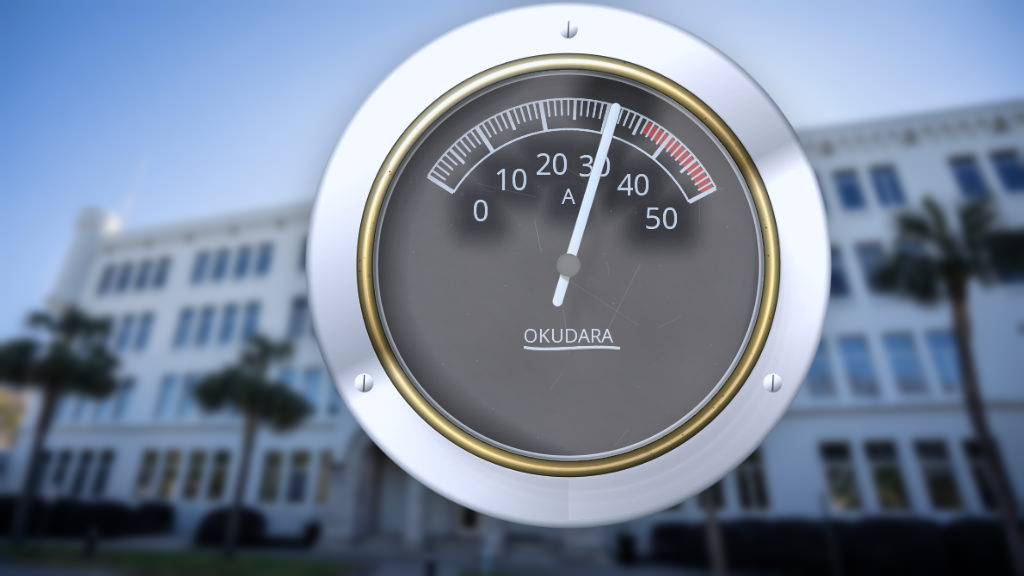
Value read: 31,A
